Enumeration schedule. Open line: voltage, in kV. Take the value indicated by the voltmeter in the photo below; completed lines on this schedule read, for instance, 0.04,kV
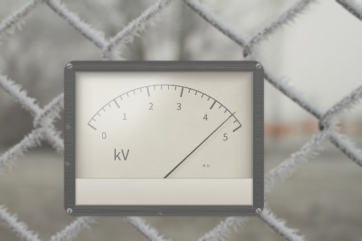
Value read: 4.6,kV
